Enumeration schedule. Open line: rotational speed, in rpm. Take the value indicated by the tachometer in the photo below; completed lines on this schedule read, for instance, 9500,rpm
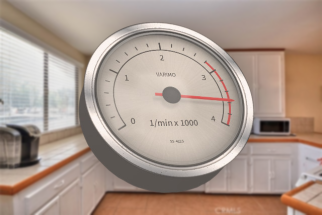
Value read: 3600,rpm
